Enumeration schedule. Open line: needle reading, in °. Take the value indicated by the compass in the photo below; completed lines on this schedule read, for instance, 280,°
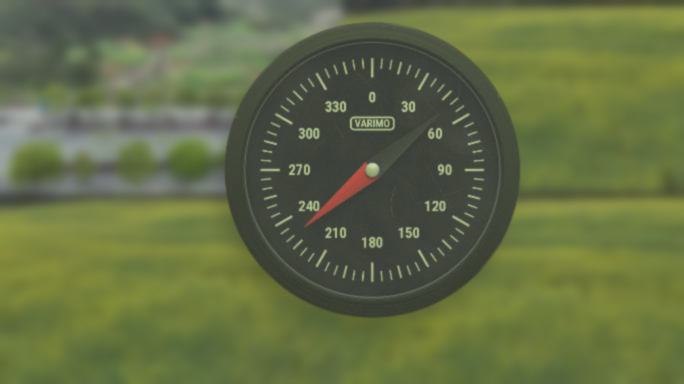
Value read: 230,°
